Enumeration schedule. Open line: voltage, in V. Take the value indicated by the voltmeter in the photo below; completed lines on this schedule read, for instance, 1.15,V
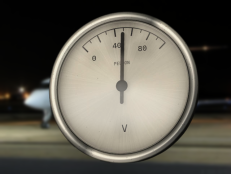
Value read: 50,V
